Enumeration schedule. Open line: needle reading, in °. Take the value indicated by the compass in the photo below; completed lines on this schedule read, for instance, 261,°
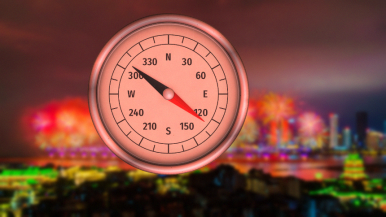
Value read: 127.5,°
